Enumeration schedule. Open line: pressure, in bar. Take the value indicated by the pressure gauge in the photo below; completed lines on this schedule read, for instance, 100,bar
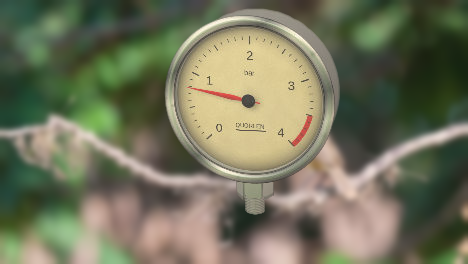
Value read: 0.8,bar
